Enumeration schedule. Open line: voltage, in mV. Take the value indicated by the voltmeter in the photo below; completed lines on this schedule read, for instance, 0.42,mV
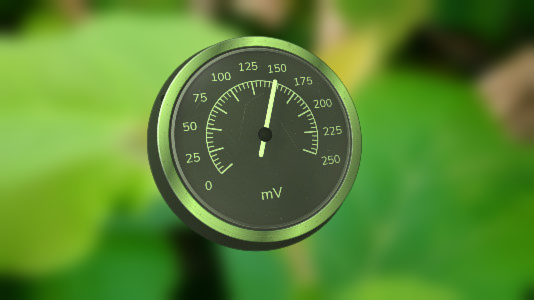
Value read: 150,mV
